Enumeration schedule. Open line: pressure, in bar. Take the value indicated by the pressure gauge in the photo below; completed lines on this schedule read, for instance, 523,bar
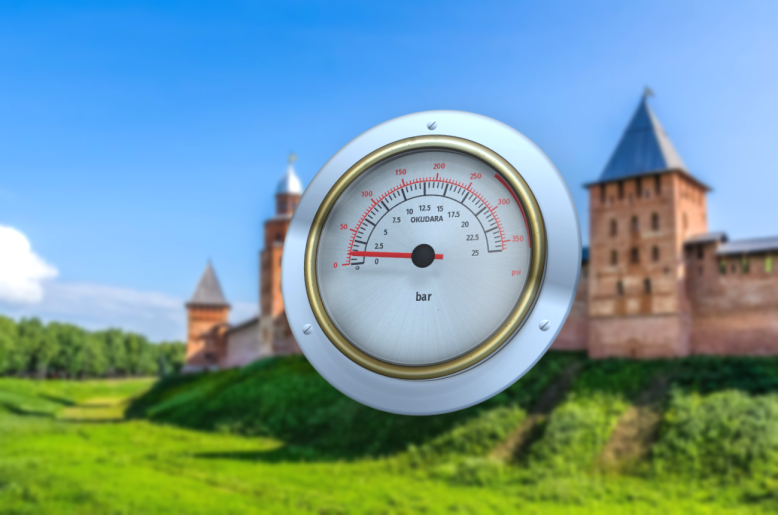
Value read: 1,bar
